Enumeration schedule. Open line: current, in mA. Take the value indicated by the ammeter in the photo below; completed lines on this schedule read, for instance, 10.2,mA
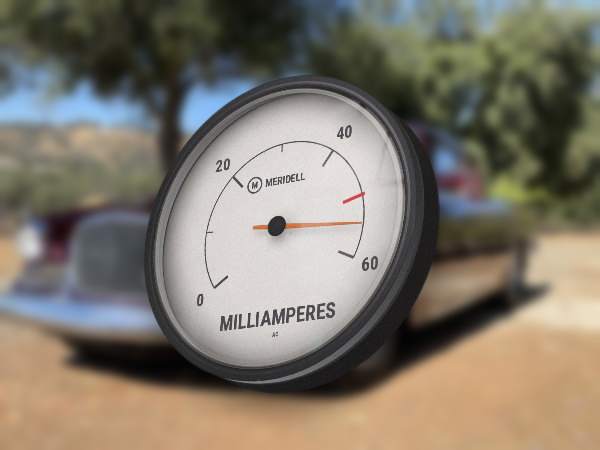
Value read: 55,mA
